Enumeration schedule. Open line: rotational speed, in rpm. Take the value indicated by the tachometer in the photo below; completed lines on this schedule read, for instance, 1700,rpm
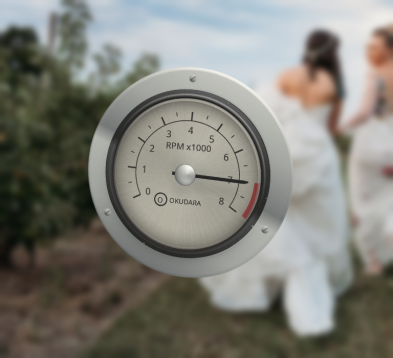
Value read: 7000,rpm
